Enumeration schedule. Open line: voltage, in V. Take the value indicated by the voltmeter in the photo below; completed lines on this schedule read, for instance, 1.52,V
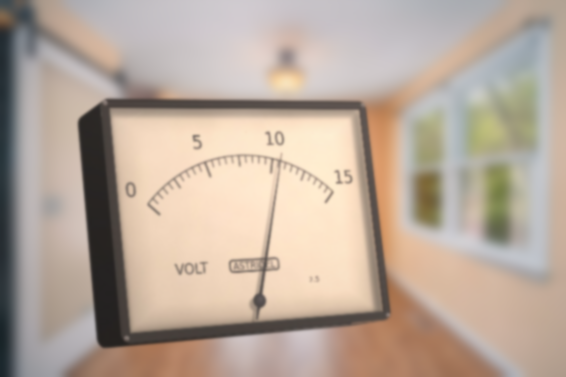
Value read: 10.5,V
